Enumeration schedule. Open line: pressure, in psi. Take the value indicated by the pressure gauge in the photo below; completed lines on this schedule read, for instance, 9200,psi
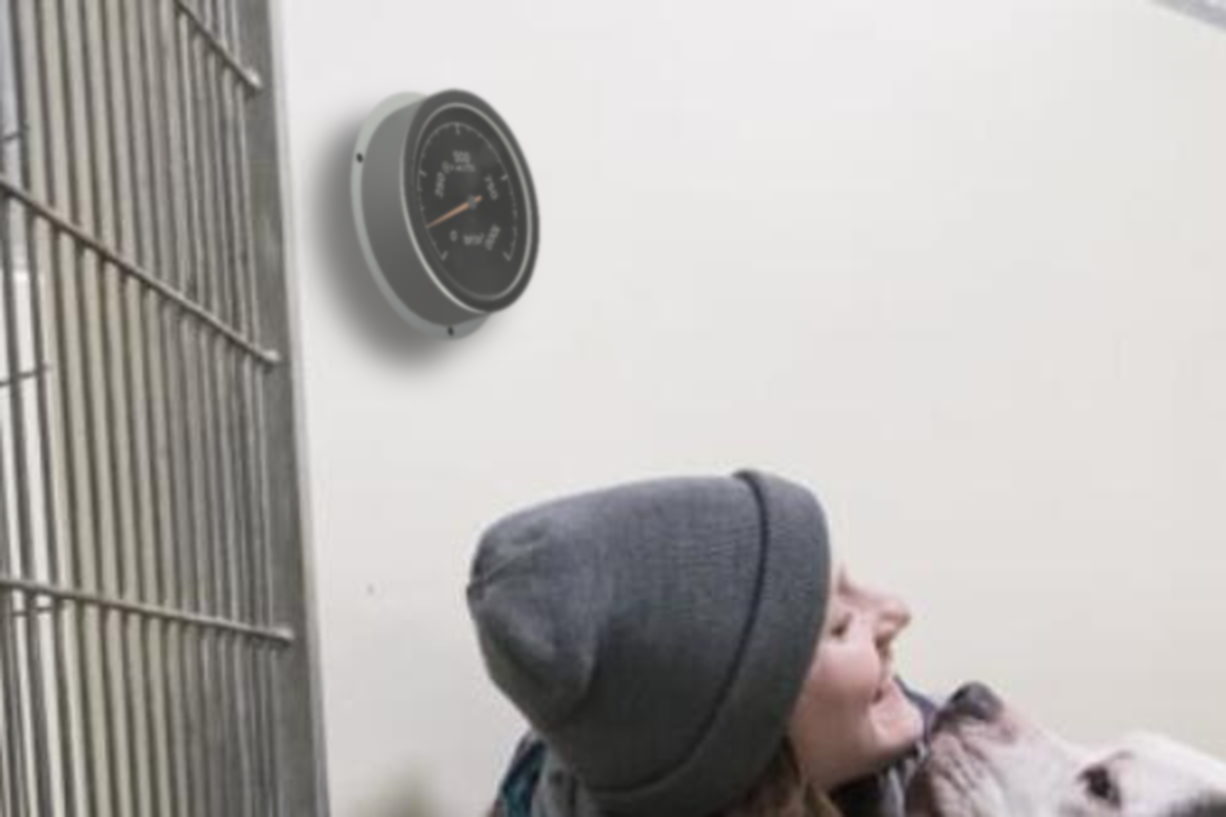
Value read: 100,psi
